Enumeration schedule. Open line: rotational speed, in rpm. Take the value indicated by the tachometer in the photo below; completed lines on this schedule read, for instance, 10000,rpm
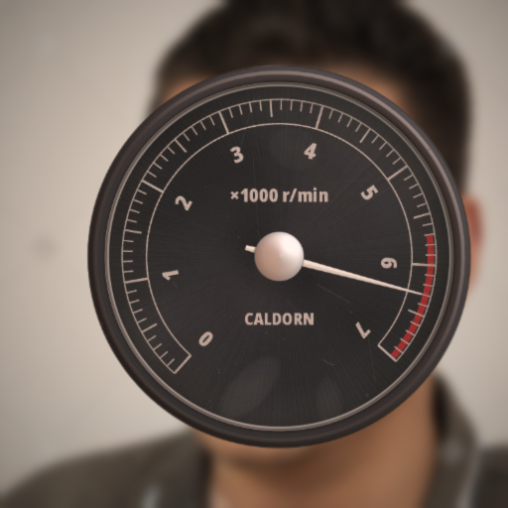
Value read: 6300,rpm
